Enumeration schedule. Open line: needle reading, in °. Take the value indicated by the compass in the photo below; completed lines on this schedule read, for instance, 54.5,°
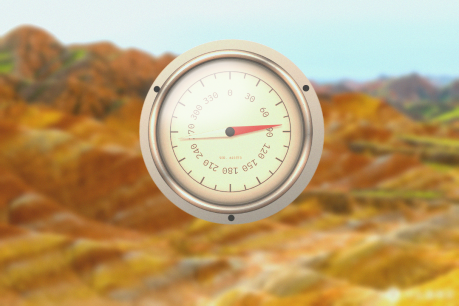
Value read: 82.5,°
